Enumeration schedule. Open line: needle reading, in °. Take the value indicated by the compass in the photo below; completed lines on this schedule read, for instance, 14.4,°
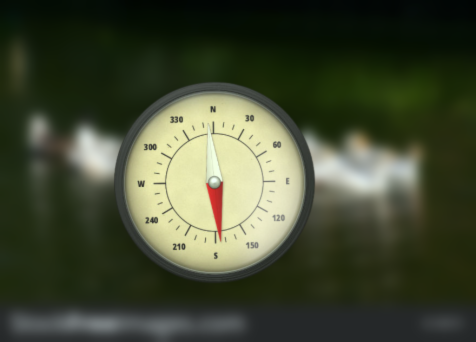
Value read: 175,°
